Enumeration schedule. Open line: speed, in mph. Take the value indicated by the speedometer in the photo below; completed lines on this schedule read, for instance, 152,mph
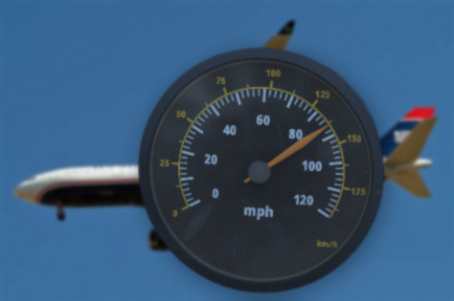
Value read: 86,mph
